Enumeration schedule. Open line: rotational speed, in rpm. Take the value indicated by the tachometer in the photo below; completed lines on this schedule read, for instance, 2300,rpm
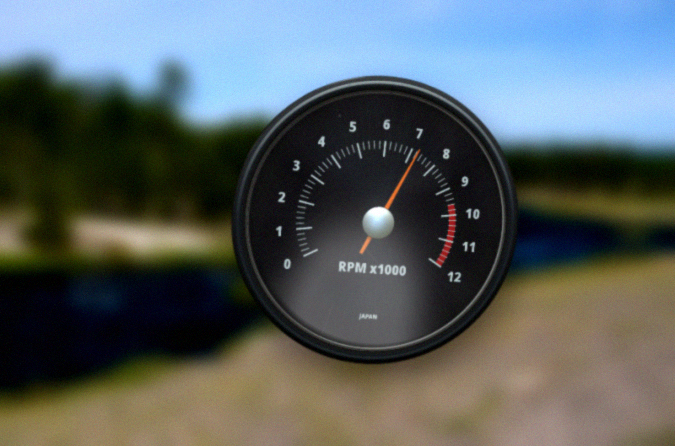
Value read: 7200,rpm
